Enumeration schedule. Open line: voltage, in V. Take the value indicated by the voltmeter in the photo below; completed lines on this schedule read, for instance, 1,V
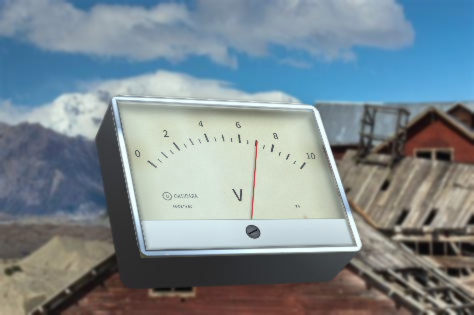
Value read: 7,V
